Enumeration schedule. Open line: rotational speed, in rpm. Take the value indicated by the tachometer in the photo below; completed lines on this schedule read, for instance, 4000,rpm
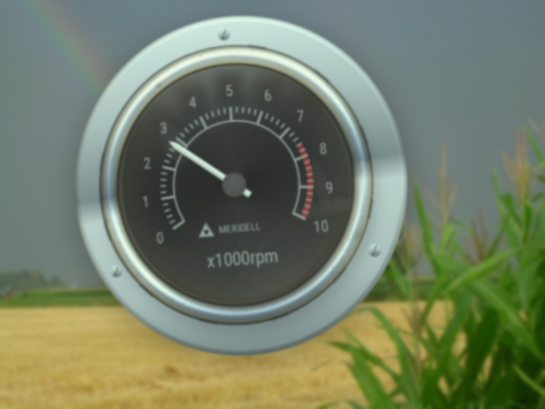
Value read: 2800,rpm
